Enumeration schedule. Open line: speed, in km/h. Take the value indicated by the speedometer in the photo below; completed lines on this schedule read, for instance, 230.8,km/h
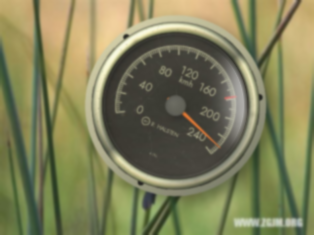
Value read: 230,km/h
